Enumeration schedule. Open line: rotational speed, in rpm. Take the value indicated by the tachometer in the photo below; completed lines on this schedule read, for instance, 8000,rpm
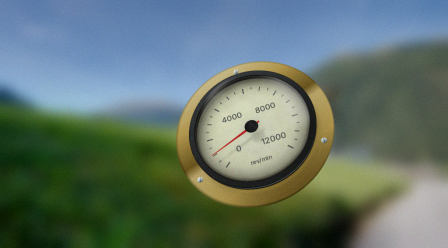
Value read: 1000,rpm
